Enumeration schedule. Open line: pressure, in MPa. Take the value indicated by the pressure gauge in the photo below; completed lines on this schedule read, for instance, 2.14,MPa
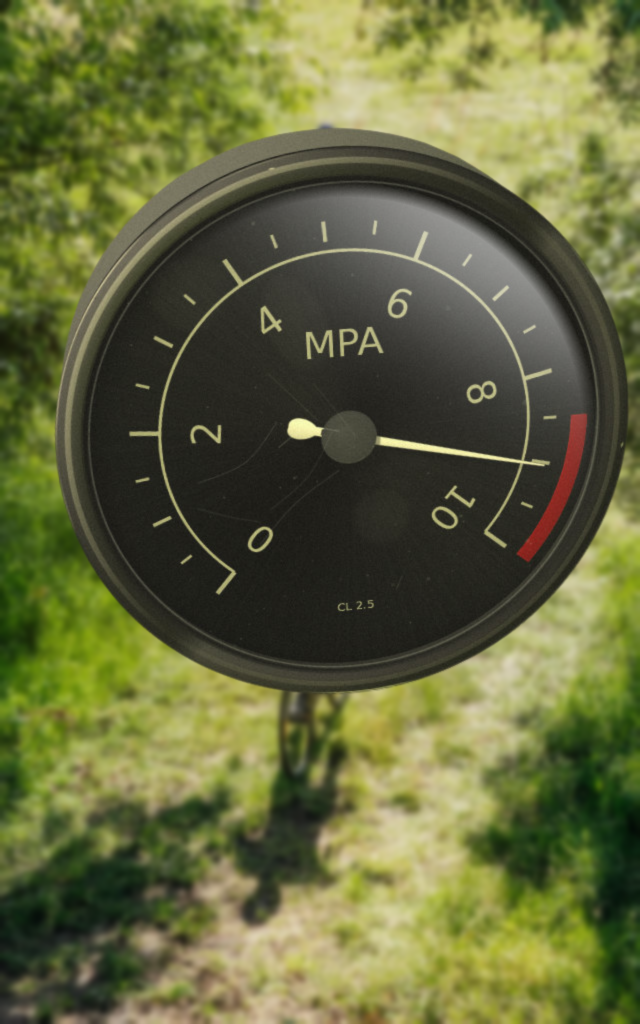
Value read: 9,MPa
